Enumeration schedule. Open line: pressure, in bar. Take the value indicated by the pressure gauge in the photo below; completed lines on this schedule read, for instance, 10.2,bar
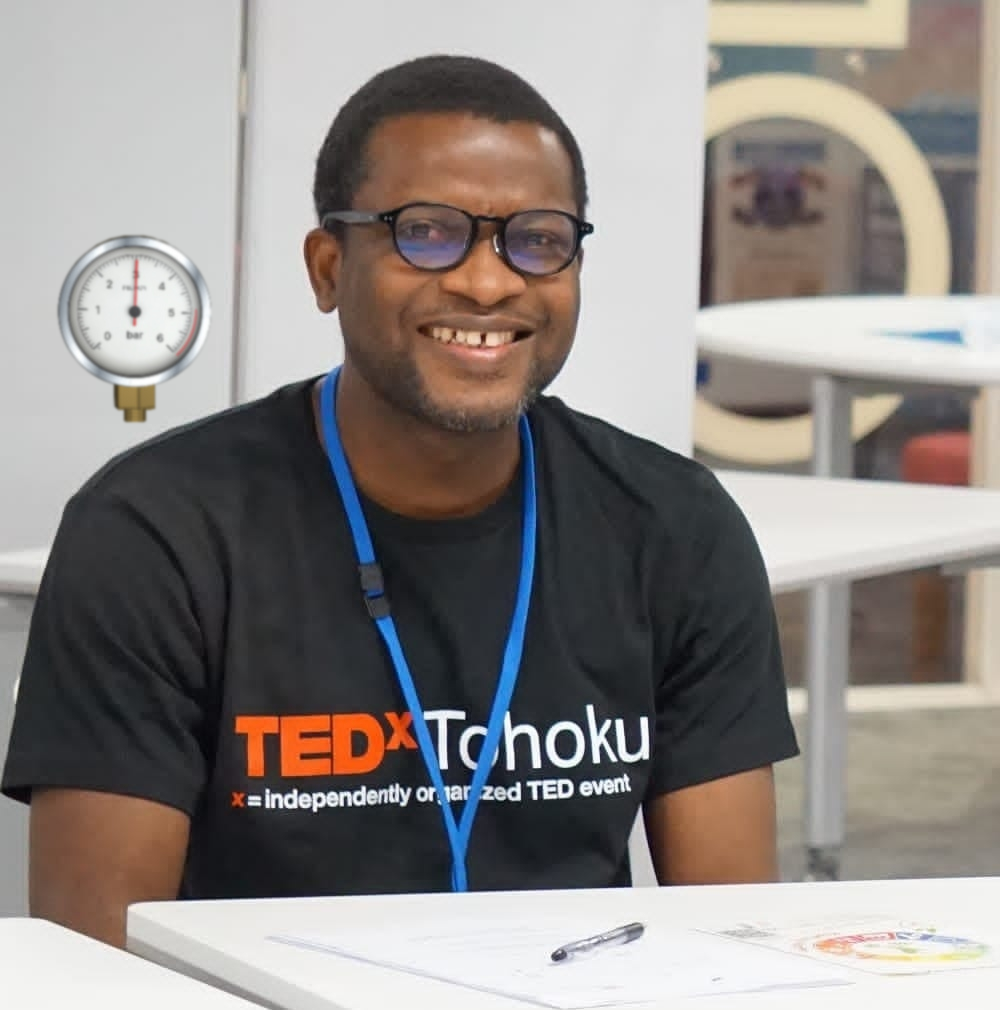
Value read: 3,bar
